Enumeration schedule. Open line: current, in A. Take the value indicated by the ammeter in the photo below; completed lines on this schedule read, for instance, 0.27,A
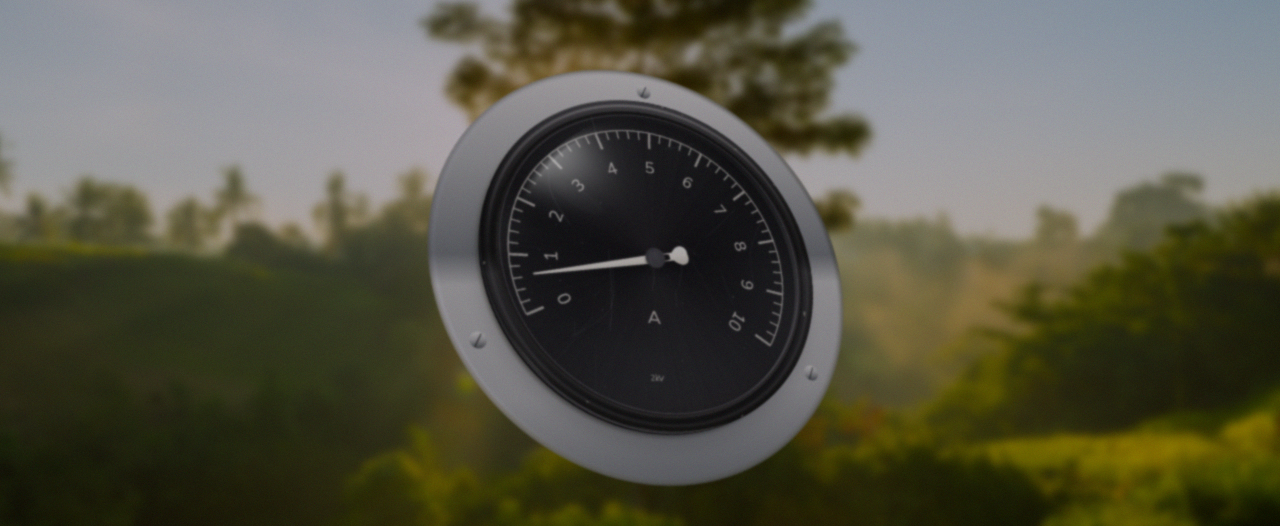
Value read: 0.6,A
